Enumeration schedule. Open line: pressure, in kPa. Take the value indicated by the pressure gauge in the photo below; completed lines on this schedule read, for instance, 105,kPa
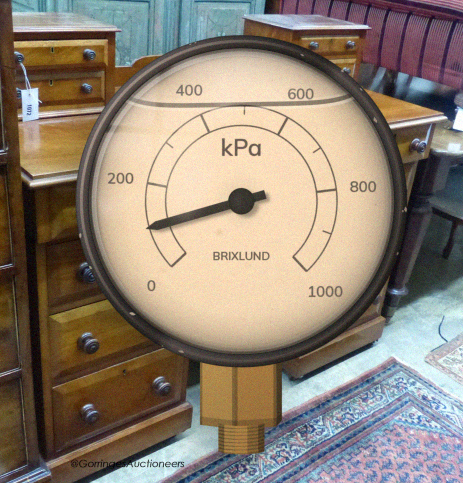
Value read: 100,kPa
